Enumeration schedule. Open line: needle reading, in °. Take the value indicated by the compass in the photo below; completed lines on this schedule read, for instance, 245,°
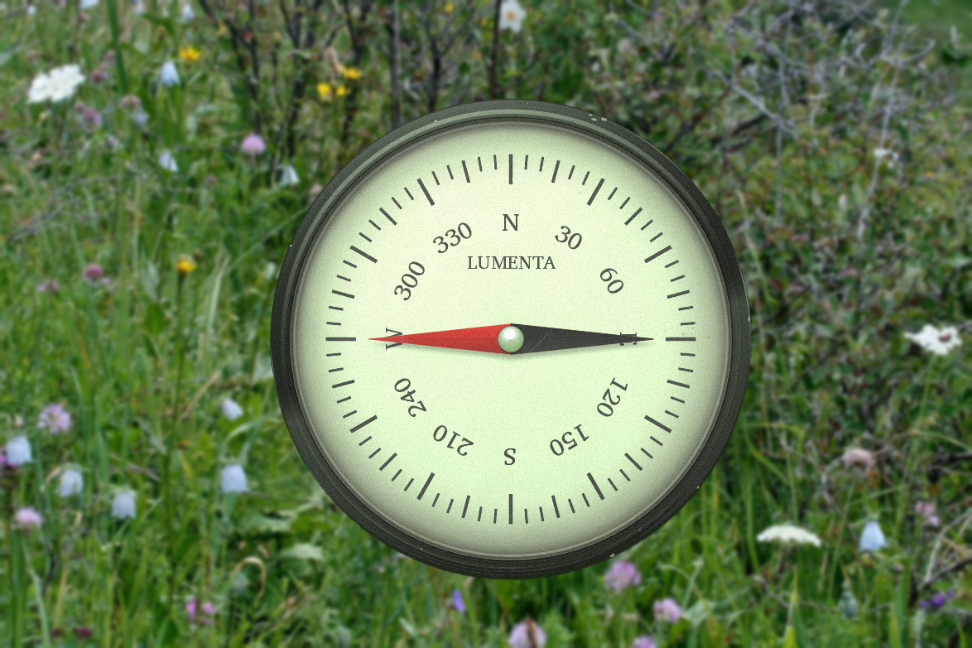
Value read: 270,°
